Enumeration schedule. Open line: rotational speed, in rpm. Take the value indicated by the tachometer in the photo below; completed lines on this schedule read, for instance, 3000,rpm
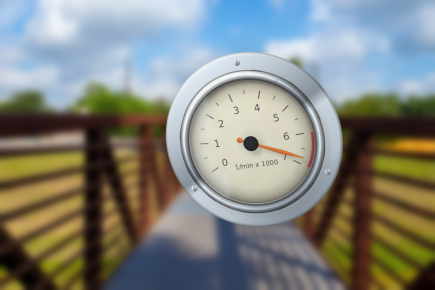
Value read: 6750,rpm
